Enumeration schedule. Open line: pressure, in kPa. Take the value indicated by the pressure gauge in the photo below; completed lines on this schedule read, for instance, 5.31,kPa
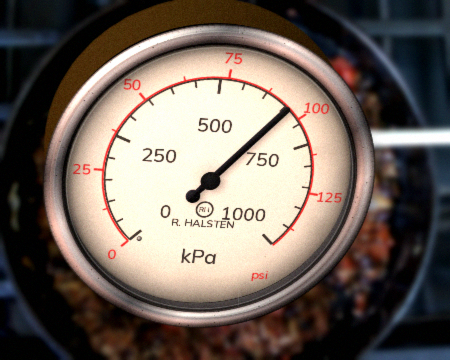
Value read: 650,kPa
